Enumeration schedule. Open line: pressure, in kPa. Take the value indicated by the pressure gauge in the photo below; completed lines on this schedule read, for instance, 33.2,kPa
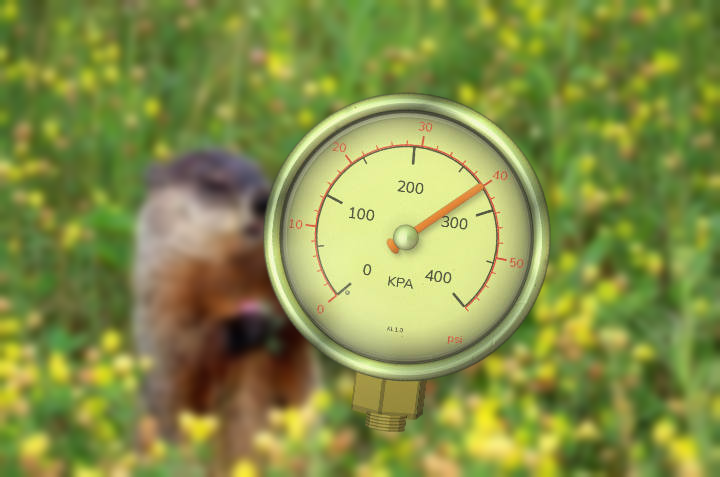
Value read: 275,kPa
